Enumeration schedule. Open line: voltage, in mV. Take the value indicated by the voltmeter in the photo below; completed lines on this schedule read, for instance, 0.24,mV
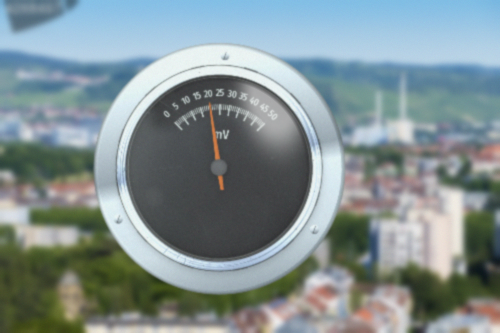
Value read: 20,mV
